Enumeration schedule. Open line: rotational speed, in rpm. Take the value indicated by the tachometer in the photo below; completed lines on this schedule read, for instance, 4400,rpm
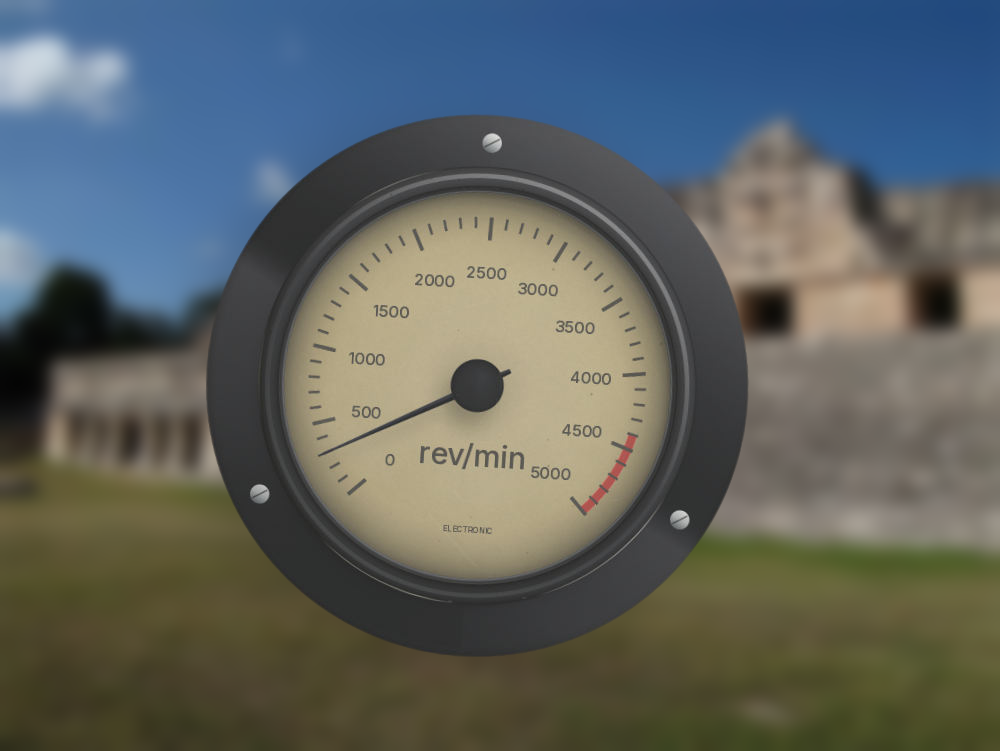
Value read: 300,rpm
